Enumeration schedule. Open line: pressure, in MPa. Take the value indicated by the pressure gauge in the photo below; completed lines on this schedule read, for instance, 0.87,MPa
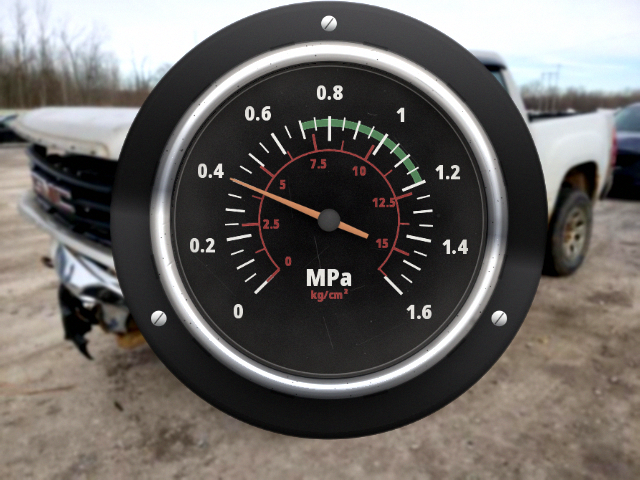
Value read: 0.4,MPa
